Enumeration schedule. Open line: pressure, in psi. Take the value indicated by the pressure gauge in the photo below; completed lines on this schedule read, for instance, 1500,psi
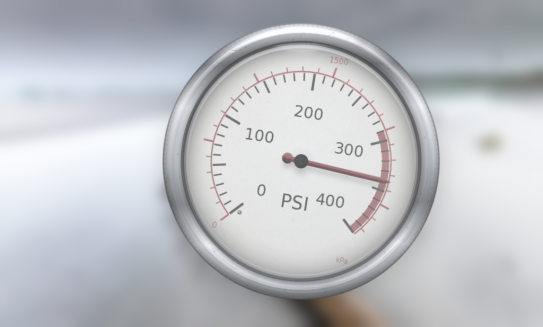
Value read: 340,psi
